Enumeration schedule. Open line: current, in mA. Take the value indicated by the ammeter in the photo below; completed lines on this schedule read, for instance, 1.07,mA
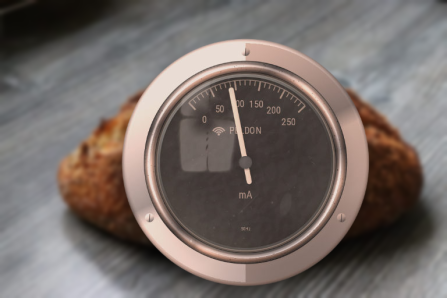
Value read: 90,mA
